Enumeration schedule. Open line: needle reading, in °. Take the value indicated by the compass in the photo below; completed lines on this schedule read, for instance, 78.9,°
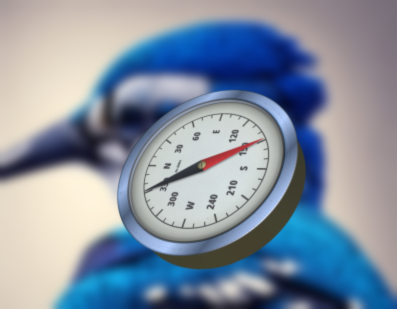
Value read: 150,°
